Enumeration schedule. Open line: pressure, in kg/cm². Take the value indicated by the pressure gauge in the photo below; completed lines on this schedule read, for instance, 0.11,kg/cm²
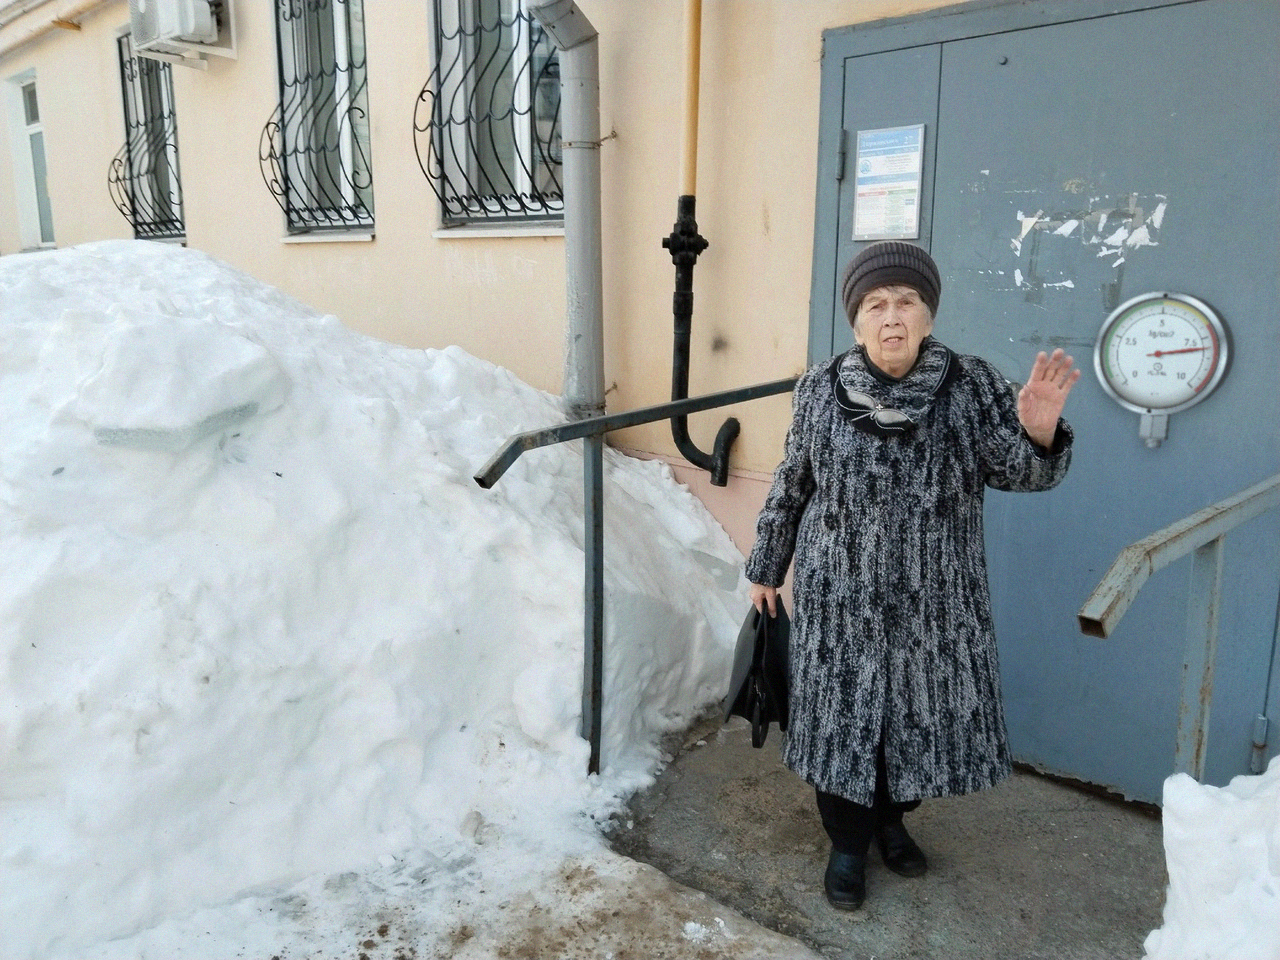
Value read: 8,kg/cm²
